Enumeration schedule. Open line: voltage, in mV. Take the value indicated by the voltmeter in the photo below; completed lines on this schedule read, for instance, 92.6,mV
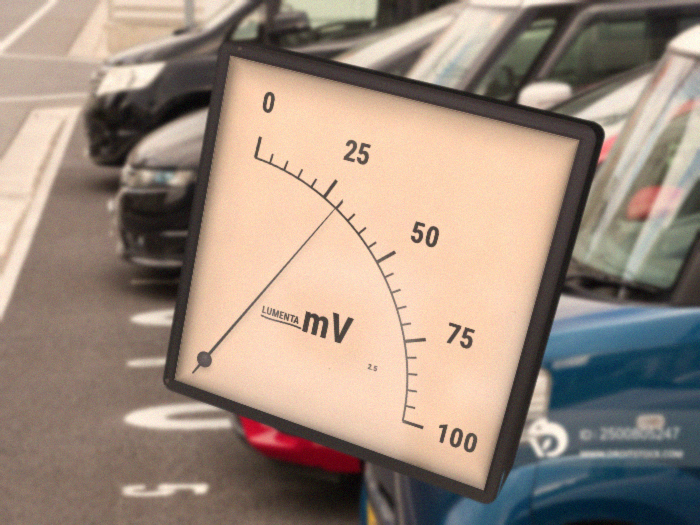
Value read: 30,mV
